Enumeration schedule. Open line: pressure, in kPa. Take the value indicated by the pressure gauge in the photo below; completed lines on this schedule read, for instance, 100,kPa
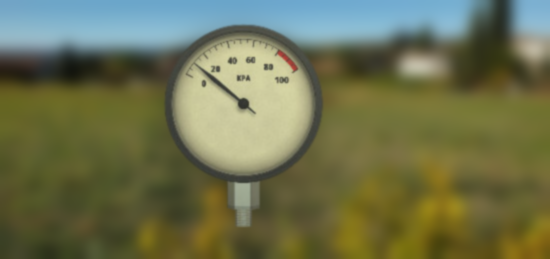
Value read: 10,kPa
